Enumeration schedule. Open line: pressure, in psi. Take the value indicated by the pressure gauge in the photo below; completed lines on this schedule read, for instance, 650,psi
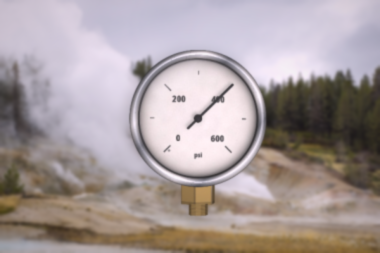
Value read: 400,psi
